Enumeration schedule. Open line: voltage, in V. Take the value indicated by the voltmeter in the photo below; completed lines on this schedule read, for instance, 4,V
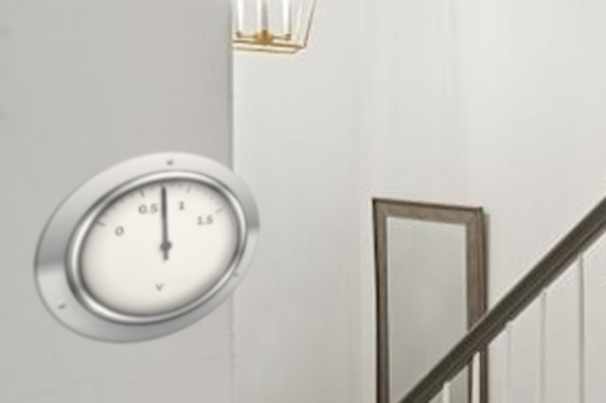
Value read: 0.7,V
